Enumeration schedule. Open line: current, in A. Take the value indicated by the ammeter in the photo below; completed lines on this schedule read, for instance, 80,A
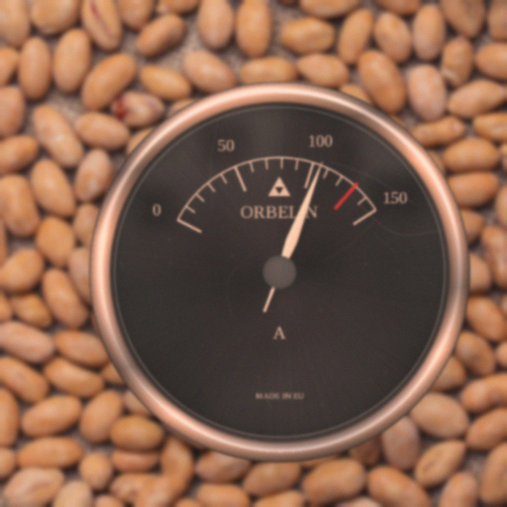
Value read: 105,A
